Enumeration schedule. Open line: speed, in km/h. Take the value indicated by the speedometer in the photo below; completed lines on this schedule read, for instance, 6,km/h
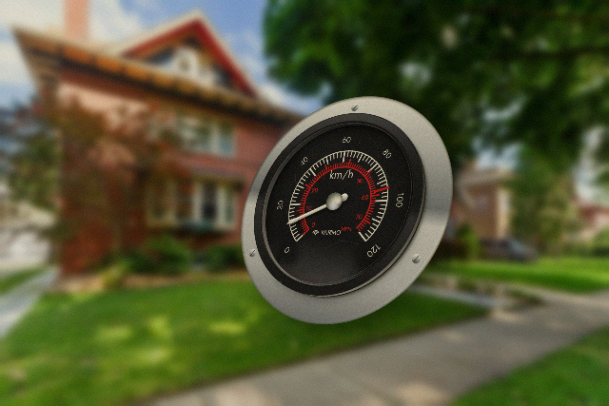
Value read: 10,km/h
